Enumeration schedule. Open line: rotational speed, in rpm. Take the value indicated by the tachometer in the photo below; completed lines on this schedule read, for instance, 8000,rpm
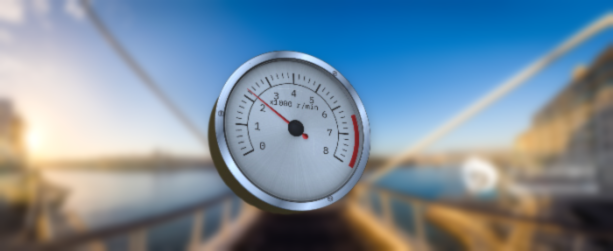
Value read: 2200,rpm
